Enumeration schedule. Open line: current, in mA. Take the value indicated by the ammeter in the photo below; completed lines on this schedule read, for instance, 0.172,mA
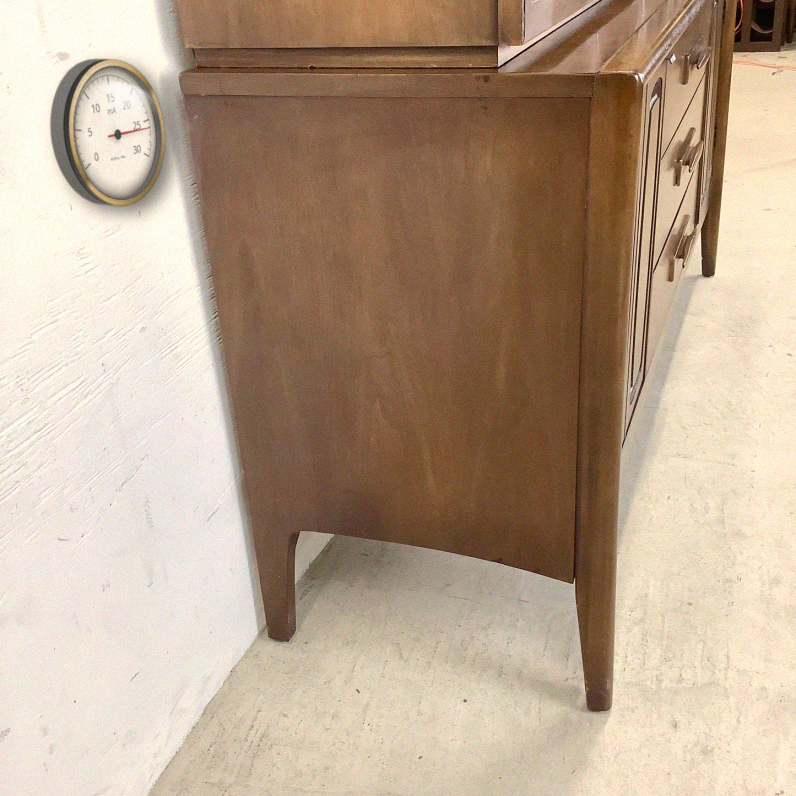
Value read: 26,mA
